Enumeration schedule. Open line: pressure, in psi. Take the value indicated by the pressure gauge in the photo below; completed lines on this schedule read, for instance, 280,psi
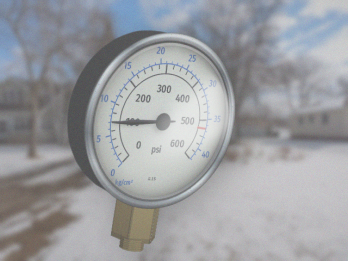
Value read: 100,psi
